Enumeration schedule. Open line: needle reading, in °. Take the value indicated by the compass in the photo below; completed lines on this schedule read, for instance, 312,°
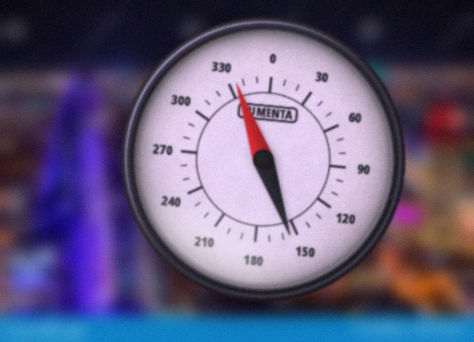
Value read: 335,°
